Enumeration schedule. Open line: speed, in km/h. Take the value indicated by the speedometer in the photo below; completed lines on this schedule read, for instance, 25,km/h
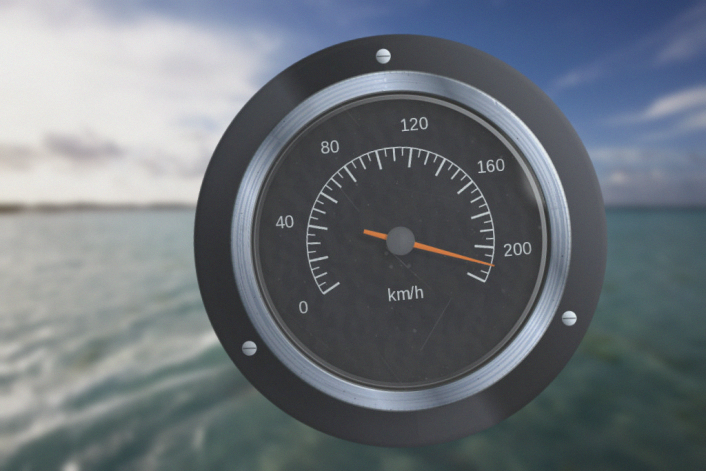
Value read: 210,km/h
